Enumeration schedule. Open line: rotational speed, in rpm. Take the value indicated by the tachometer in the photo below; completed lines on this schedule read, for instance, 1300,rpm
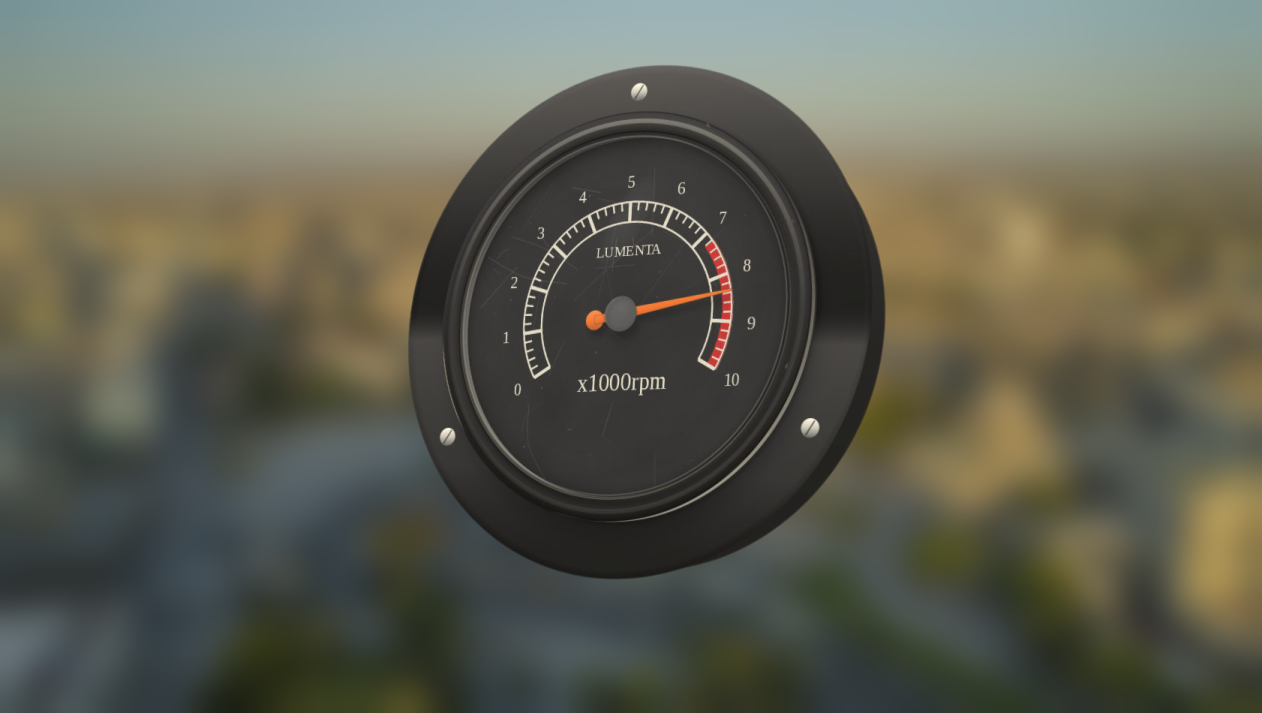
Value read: 8400,rpm
